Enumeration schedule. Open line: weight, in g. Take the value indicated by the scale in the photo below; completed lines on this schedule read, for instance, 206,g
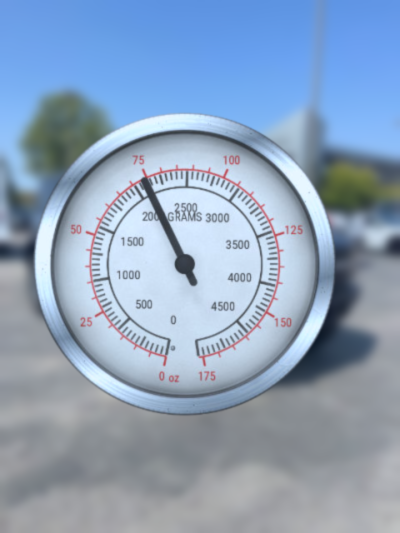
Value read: 2100,g
